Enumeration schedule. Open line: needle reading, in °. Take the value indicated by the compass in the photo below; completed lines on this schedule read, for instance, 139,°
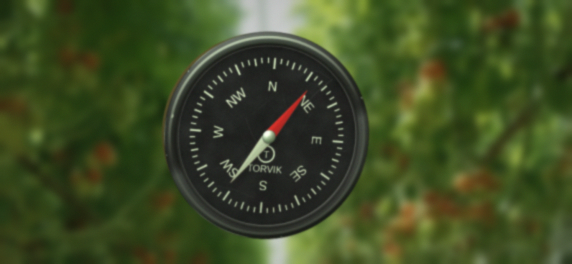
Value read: 35,°
